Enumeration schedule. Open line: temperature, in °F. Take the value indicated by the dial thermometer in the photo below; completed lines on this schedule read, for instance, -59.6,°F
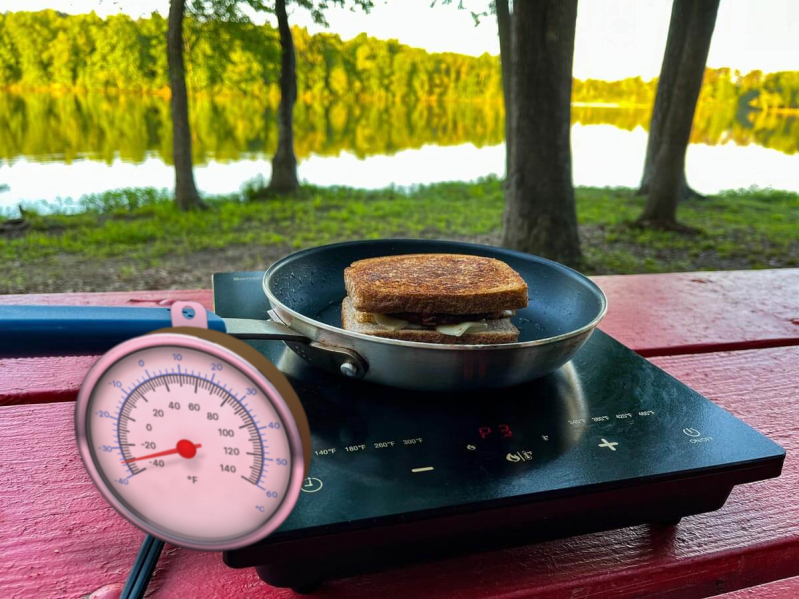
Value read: -30,°F
